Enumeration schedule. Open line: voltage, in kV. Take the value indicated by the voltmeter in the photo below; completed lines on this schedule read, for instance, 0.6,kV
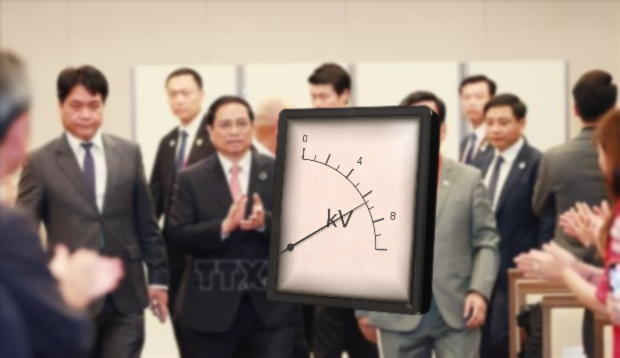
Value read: 6.5,kV
